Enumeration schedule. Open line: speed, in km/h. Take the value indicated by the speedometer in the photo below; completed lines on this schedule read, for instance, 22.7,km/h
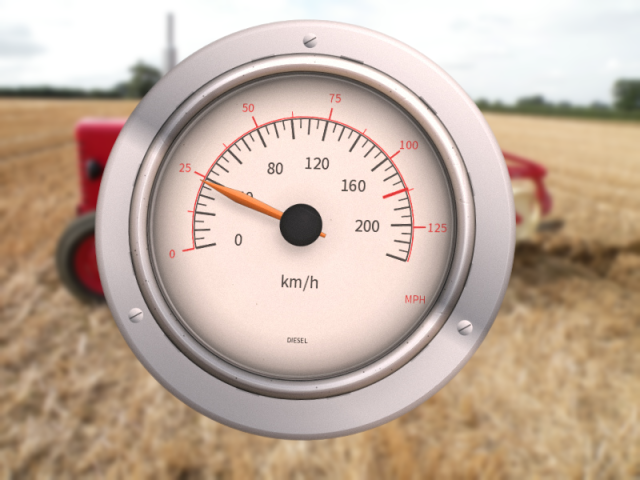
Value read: 37.5,km/h
